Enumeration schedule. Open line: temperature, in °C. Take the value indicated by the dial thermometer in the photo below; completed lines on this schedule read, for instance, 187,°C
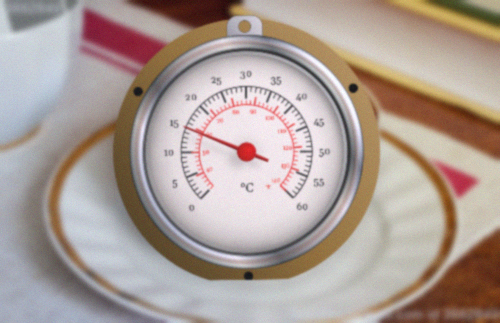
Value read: 15,°C
